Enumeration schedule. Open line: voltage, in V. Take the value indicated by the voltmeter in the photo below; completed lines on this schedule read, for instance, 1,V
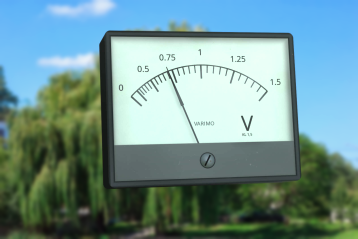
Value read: 0.7,V
